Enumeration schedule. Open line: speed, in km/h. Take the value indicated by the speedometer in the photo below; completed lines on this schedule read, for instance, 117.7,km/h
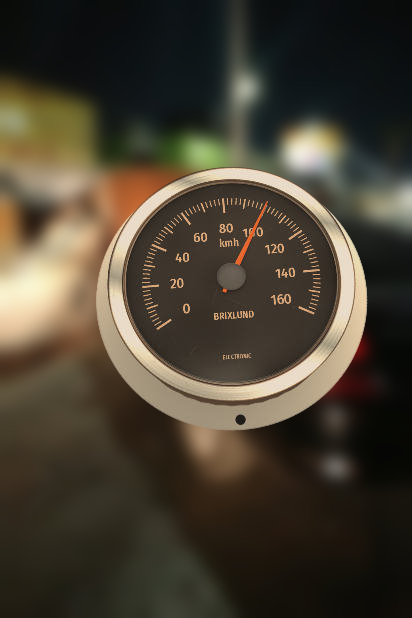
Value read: 100,km/h
